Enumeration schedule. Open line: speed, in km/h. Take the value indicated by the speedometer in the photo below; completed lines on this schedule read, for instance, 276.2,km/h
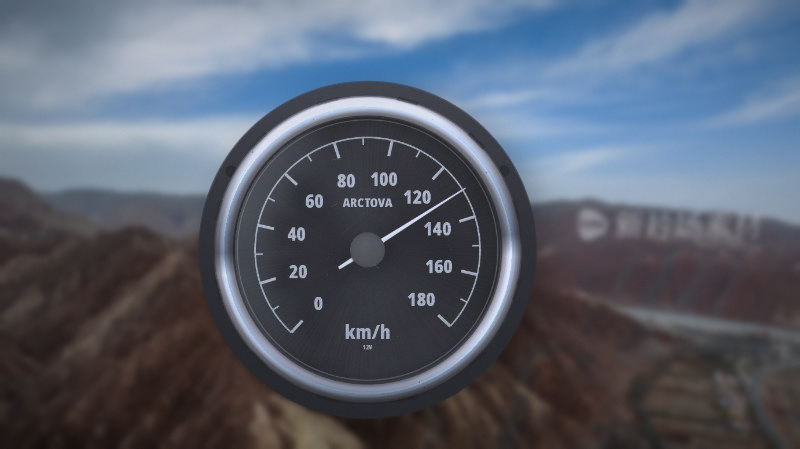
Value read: 130,km/h
